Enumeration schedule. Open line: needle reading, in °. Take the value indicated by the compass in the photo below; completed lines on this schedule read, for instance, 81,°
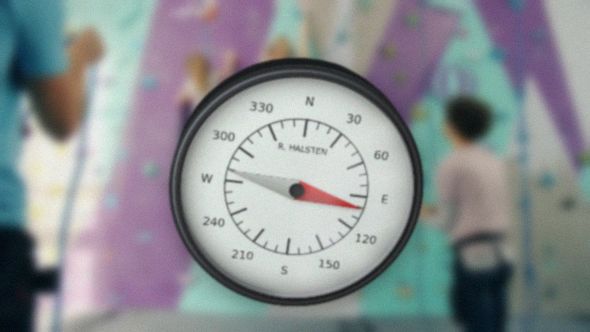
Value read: 100,°
